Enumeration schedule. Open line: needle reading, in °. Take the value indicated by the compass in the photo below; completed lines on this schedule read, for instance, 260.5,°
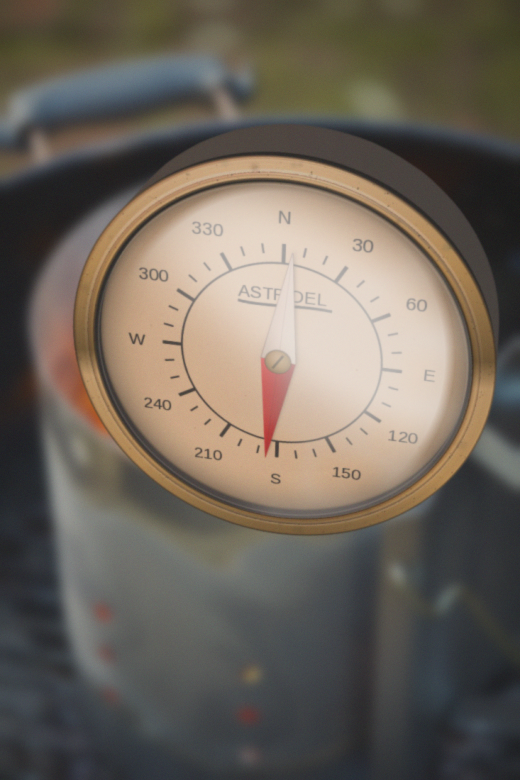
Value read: 185,°
